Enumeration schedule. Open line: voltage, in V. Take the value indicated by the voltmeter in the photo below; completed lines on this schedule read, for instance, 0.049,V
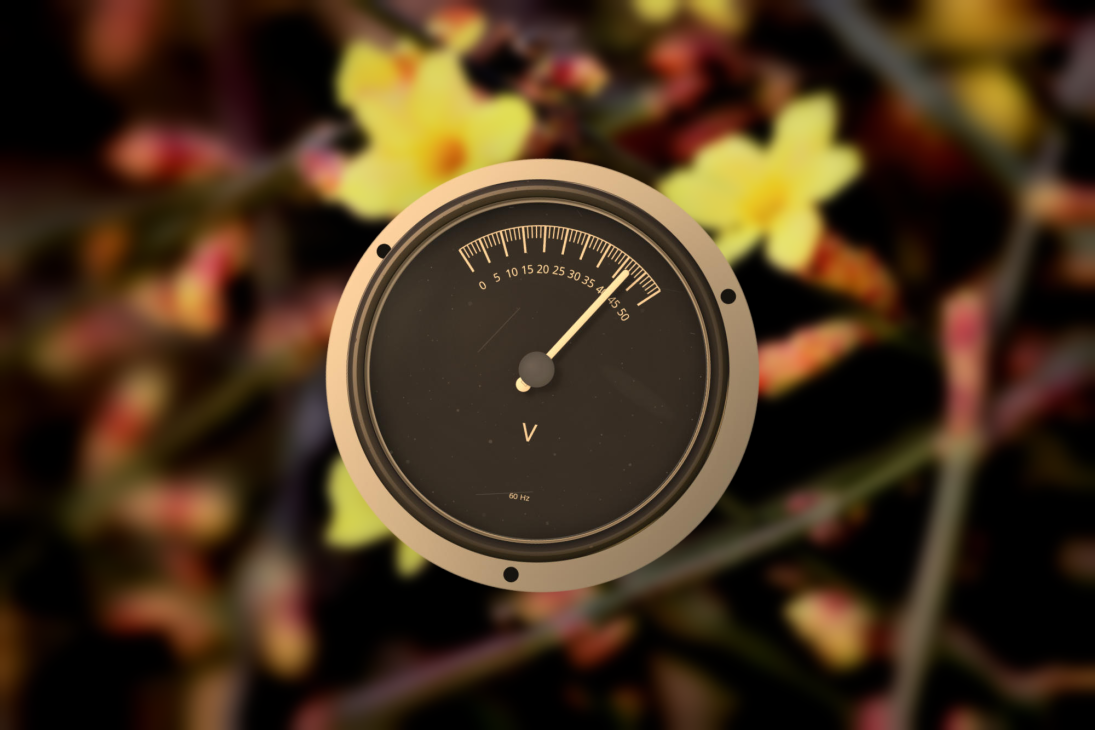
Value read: 42,V
